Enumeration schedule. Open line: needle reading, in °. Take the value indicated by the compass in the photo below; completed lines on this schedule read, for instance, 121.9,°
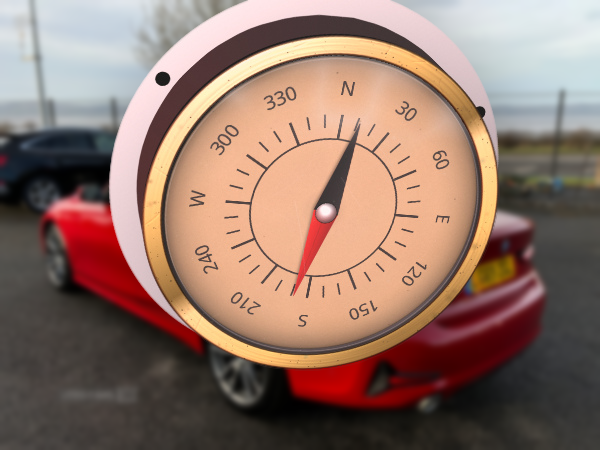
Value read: 190,°
